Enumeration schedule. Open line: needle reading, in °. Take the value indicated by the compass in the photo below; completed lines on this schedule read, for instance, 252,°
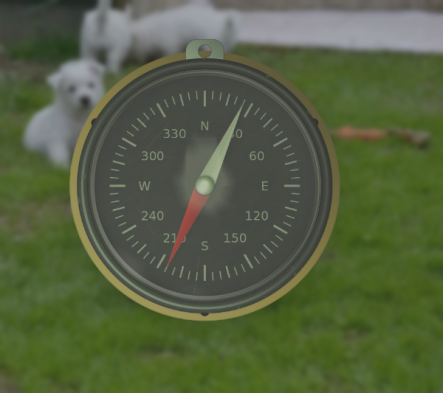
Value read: 205,°
